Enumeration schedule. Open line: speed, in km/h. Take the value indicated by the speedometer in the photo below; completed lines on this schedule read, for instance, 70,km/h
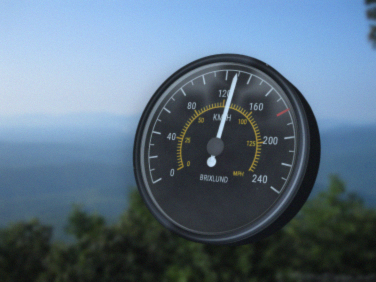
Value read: 130,km/h
